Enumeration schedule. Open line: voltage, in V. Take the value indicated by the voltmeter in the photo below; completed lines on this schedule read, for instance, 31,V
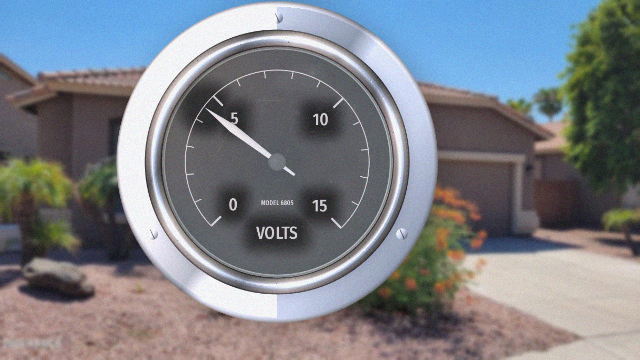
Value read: 4.5,V
